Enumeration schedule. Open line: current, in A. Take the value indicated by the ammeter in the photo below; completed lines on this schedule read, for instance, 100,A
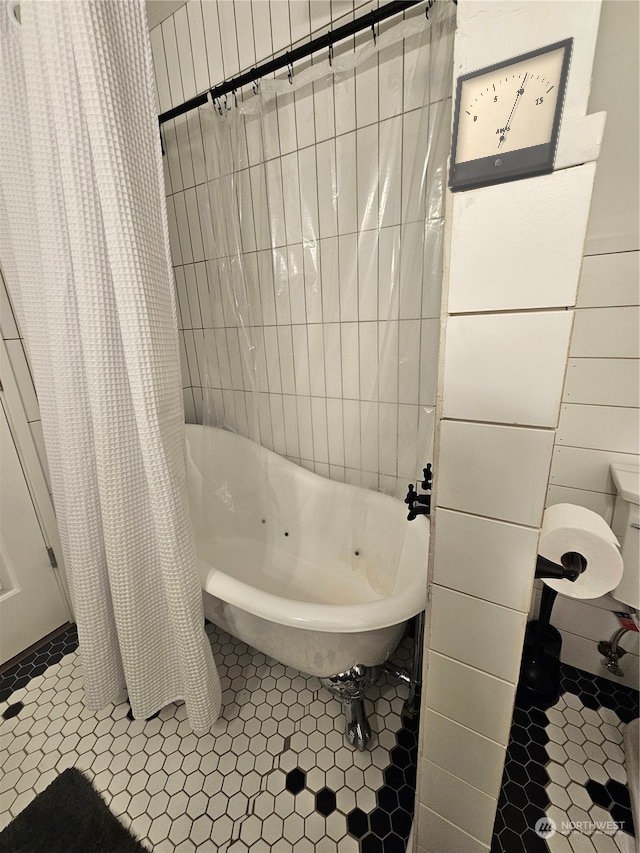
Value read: 10,A
